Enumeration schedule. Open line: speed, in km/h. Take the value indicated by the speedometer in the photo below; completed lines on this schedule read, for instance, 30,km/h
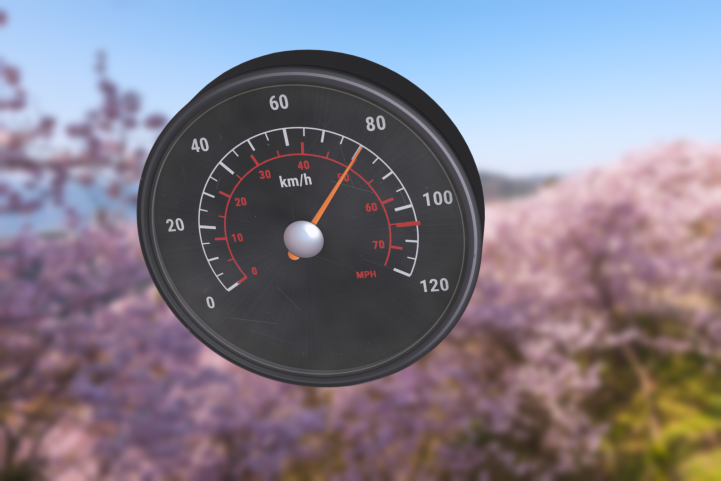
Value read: 80,km/h
